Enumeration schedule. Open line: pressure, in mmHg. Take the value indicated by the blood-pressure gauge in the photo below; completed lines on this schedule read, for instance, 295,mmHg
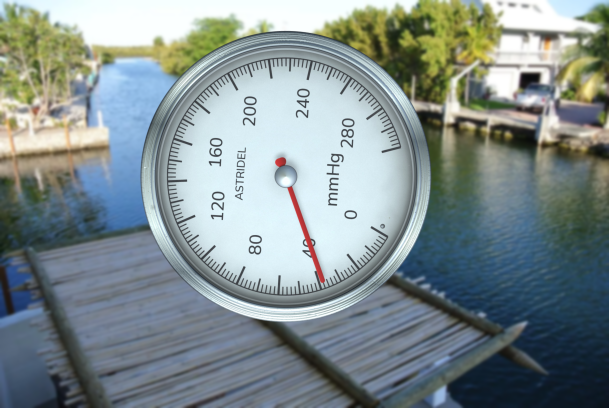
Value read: 38,mmHg
